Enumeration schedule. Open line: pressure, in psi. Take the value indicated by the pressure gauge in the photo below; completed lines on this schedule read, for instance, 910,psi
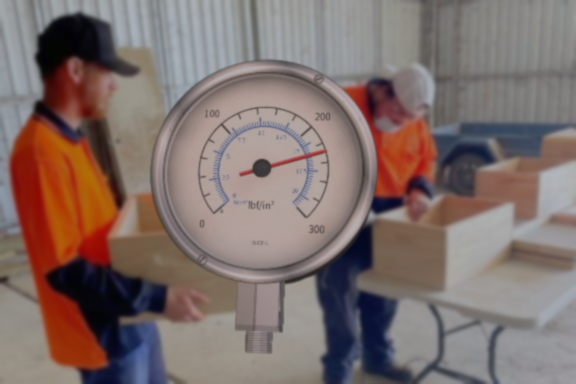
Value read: 230,psi
